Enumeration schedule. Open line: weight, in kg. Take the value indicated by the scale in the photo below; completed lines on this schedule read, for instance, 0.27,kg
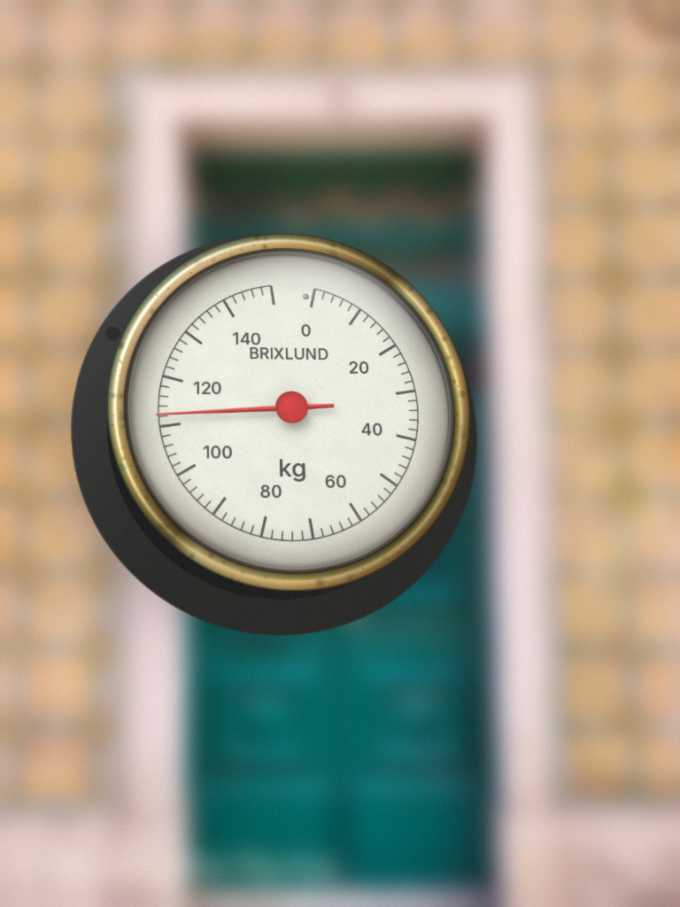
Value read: 112,kg
